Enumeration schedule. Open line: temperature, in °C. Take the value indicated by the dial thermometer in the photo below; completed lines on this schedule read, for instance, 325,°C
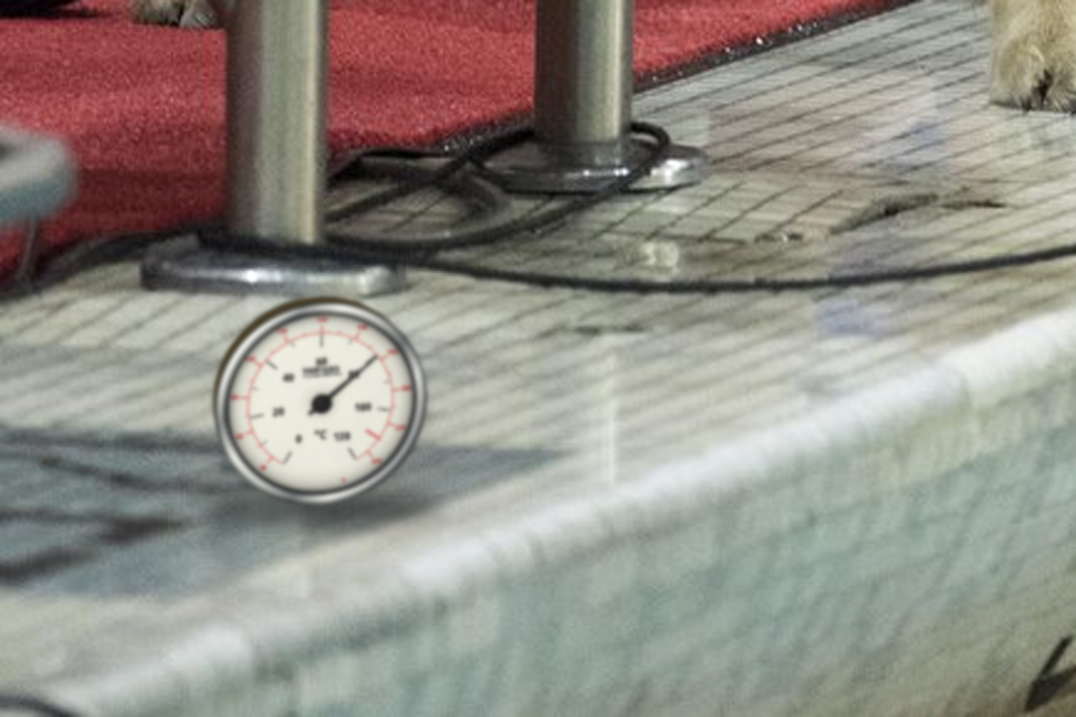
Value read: 80,°C
